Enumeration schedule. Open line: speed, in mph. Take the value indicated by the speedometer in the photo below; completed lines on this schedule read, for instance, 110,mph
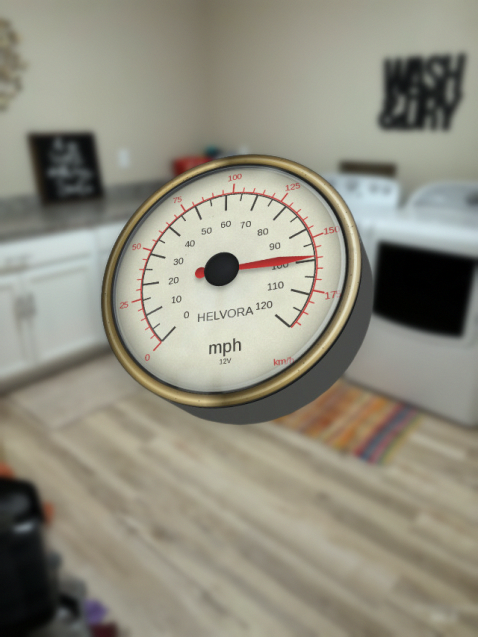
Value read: 100,mph
